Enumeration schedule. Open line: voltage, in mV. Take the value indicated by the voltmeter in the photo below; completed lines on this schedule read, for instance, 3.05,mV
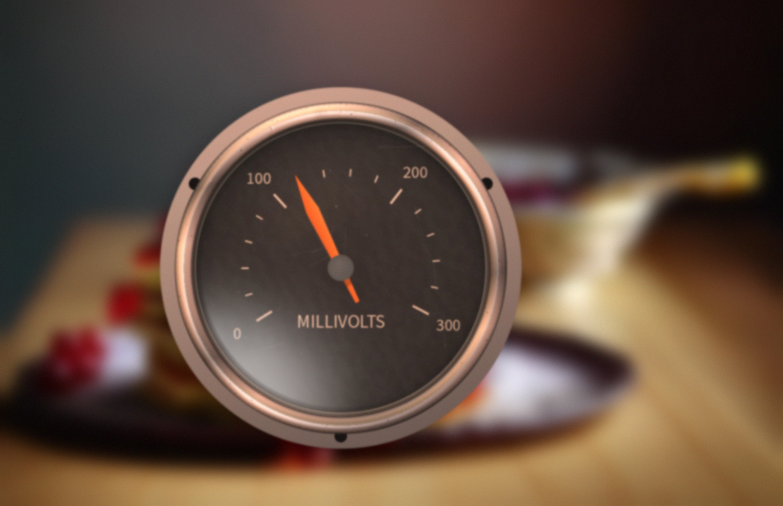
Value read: 120,mV
